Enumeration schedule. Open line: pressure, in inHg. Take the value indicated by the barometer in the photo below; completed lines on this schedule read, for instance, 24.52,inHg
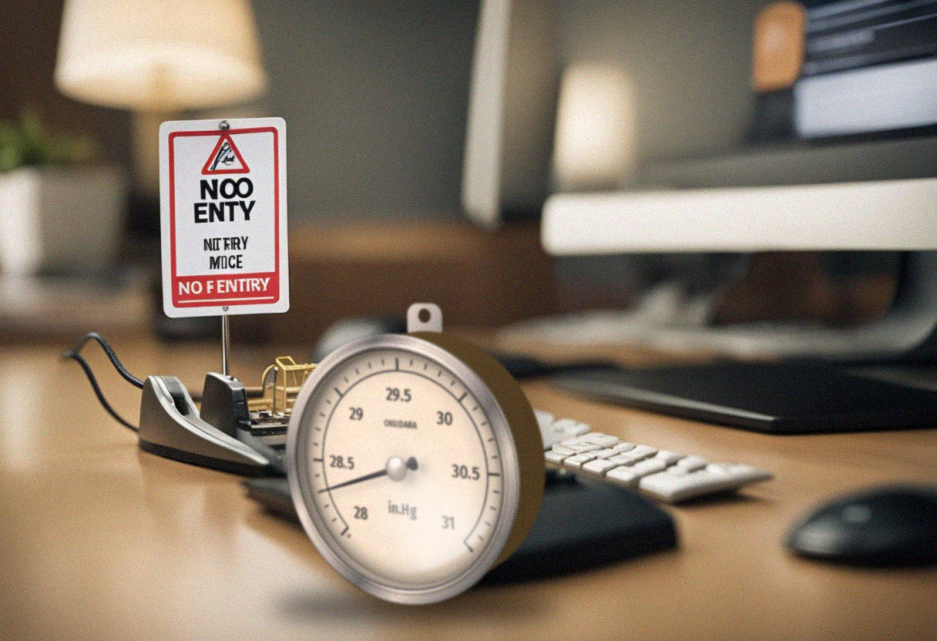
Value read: 28.3,inHg
